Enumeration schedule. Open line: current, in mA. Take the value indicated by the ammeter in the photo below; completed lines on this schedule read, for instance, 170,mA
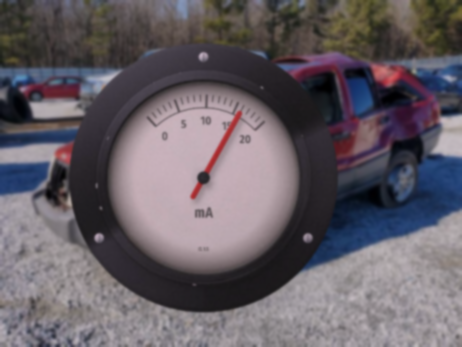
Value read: 16,mA
